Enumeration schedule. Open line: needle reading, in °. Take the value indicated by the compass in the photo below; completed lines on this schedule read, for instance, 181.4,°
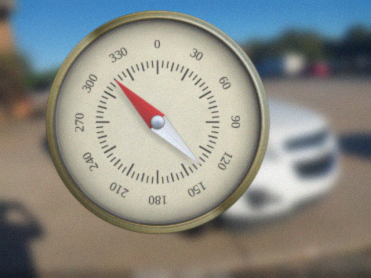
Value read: 315,°
